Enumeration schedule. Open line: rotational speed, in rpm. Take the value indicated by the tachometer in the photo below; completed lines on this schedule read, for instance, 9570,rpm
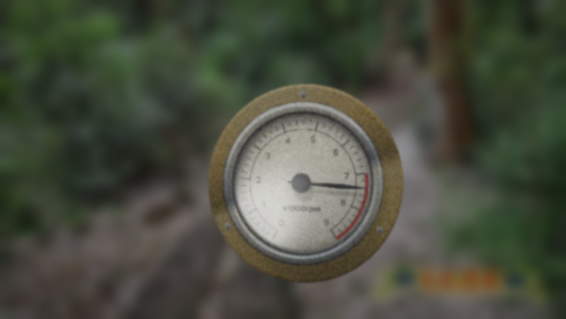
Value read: 7400,rpm
